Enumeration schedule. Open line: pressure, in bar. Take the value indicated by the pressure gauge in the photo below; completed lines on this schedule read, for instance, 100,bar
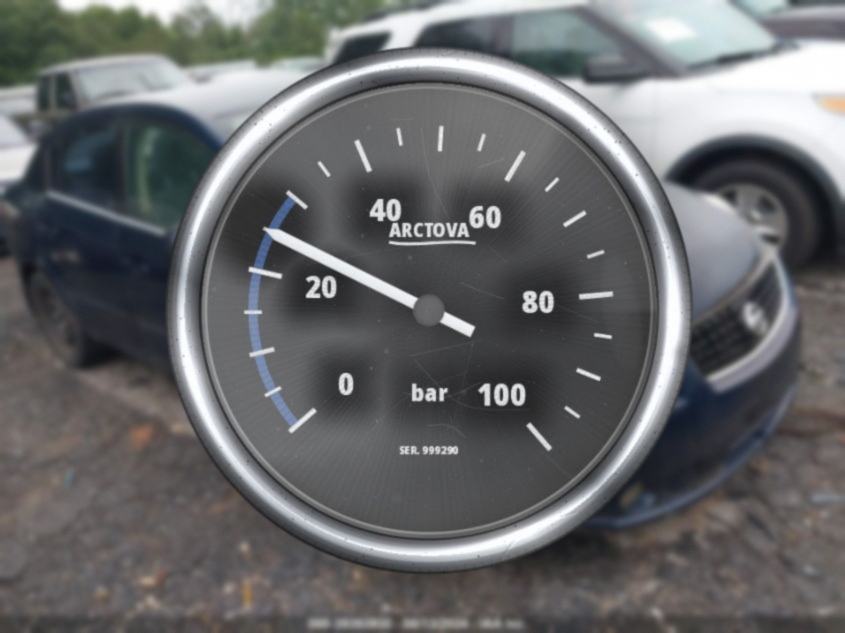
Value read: 25,bar
